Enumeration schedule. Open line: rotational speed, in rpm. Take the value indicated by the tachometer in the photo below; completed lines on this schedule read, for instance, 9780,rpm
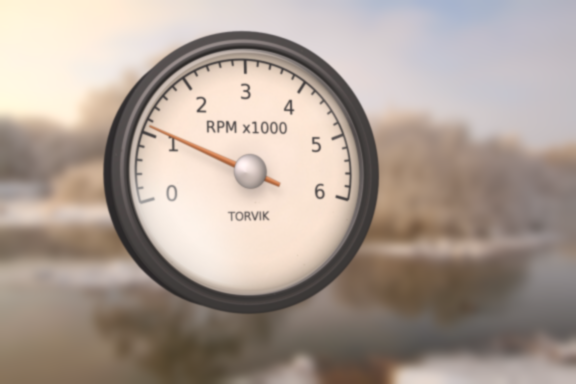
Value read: 1100,rpm
